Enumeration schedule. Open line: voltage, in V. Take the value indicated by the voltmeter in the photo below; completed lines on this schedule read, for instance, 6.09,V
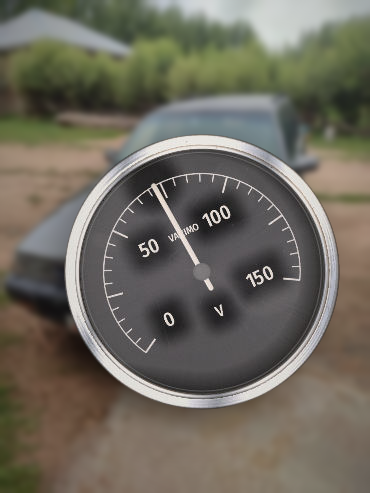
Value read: 72.5,V
